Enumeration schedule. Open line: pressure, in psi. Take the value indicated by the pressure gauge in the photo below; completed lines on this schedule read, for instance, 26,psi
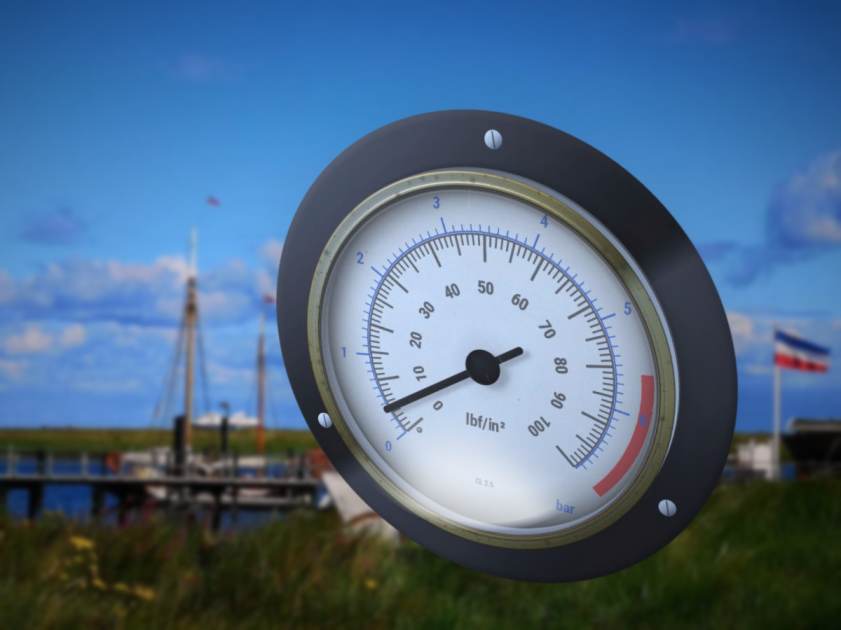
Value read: 5,psi
